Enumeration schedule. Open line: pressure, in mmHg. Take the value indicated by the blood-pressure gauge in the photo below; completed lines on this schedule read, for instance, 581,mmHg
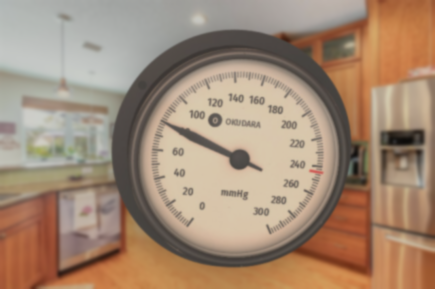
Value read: 80,mmHg
